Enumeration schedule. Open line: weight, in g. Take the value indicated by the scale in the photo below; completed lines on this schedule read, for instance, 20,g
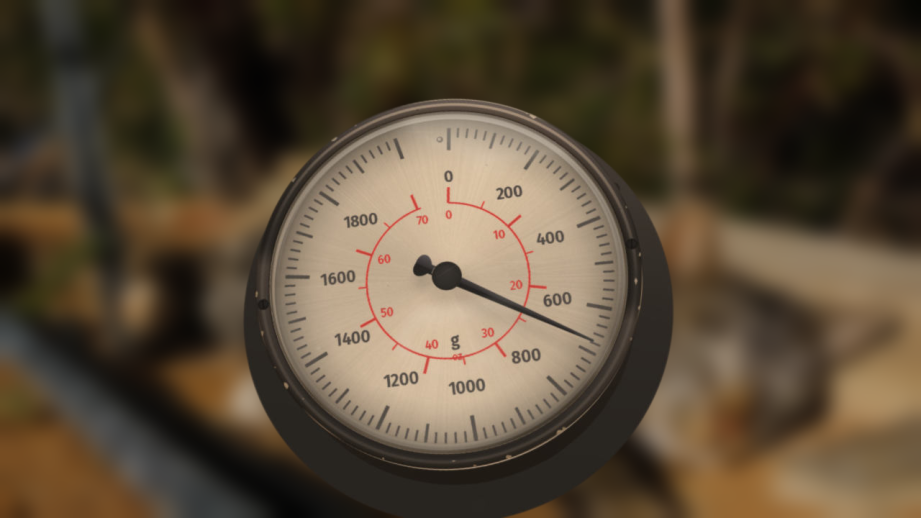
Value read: 680,g
